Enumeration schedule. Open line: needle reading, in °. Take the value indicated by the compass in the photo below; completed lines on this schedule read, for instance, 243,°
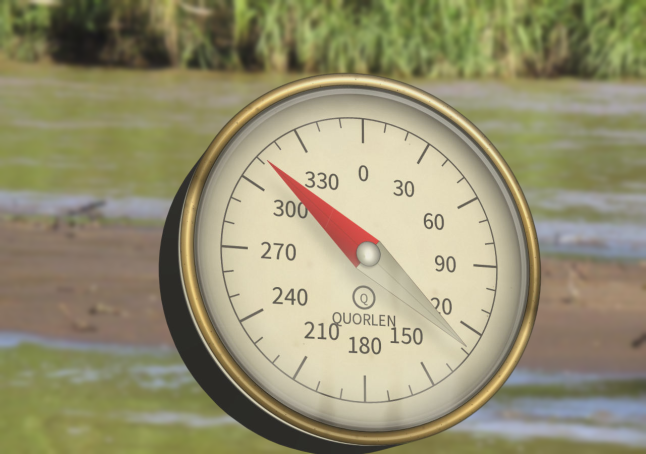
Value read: 310,°
